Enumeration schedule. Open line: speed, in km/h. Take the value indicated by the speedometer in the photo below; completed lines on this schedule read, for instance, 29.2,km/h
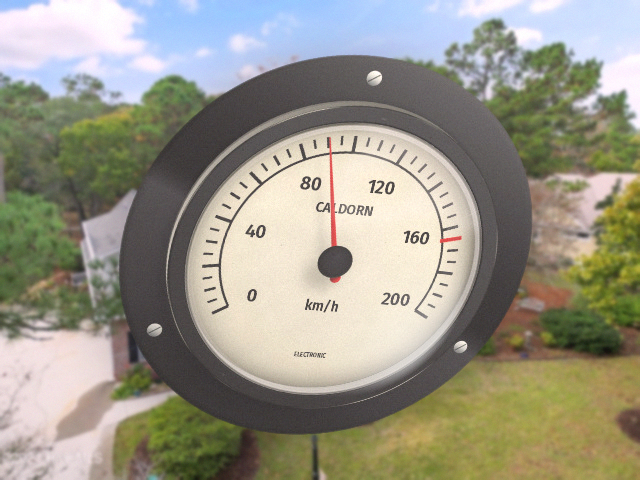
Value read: 90,km/h
